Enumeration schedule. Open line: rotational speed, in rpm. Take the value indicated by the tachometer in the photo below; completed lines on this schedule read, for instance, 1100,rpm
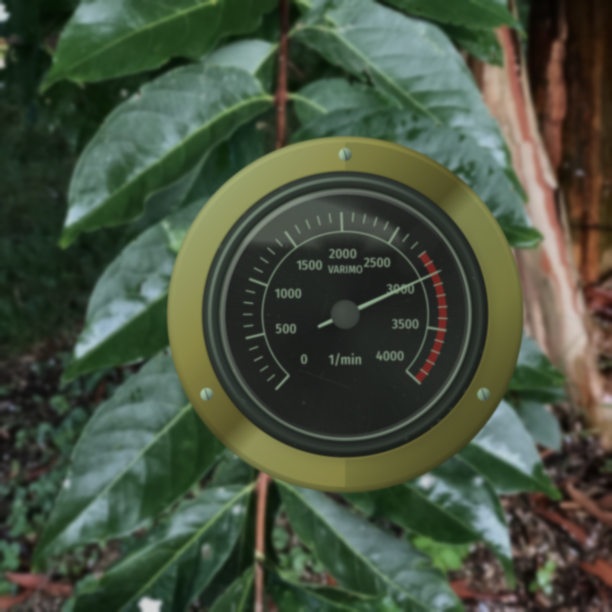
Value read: 3000,rpm
